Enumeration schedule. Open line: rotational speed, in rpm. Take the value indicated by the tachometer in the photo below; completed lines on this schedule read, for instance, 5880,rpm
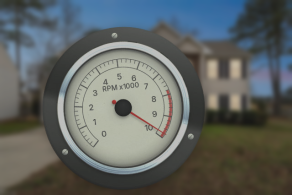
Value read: 9800,rpm
